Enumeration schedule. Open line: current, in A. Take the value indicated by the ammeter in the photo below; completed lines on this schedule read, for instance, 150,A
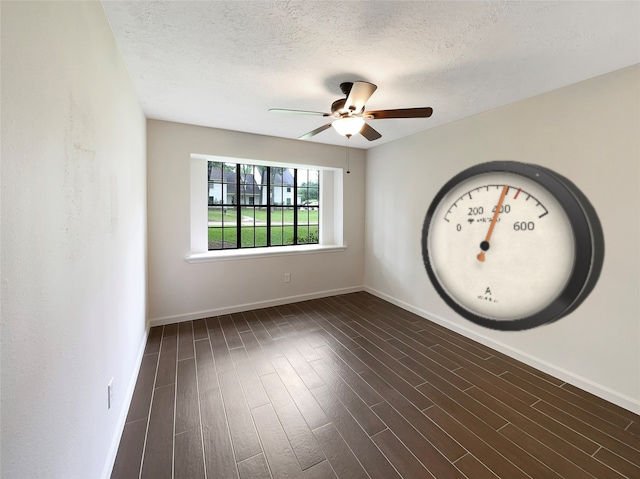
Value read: 400,A
